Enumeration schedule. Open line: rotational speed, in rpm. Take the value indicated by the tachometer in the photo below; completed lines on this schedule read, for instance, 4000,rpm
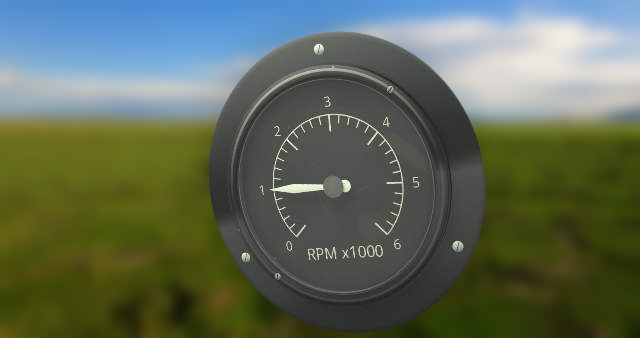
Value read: 1000,rpm
